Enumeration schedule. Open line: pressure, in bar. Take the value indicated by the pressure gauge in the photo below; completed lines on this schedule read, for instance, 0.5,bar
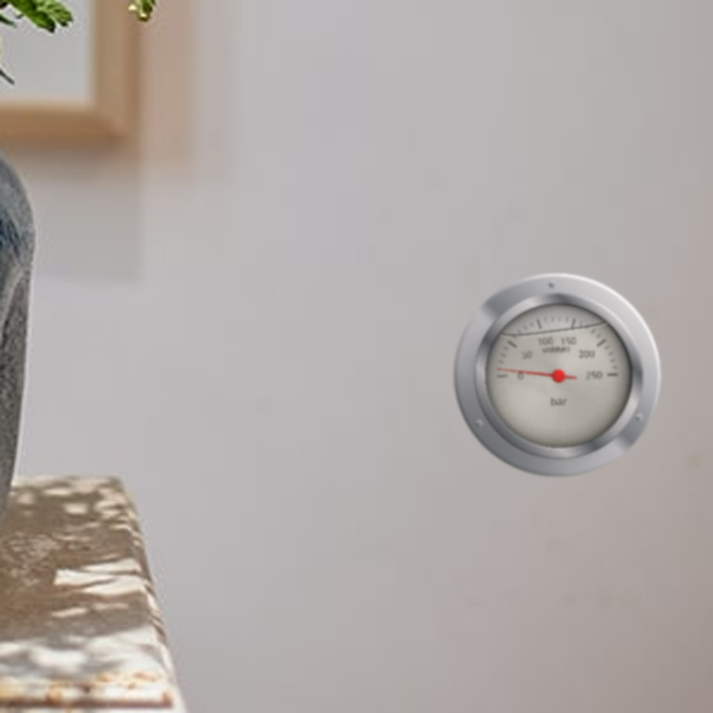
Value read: 10,bar
